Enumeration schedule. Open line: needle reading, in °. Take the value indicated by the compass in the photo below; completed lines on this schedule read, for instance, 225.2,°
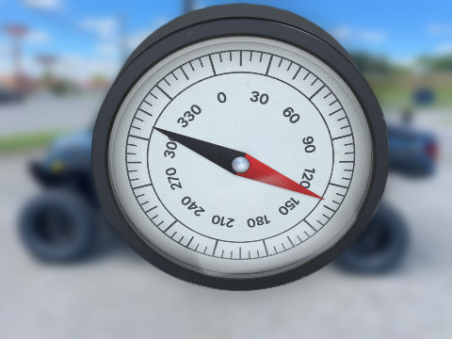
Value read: 130,°
